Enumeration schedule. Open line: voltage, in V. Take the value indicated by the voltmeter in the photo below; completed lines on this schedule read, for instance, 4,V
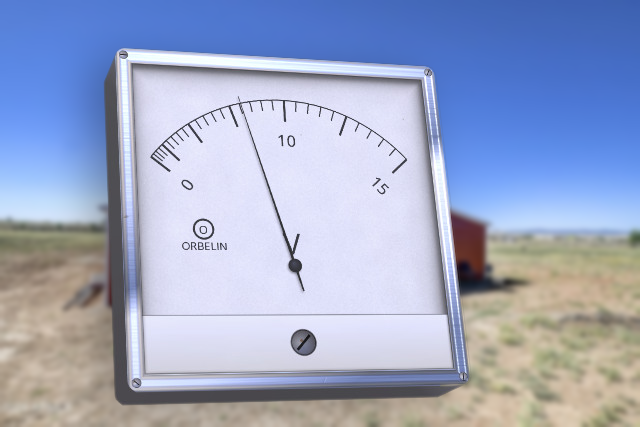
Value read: 8,V
